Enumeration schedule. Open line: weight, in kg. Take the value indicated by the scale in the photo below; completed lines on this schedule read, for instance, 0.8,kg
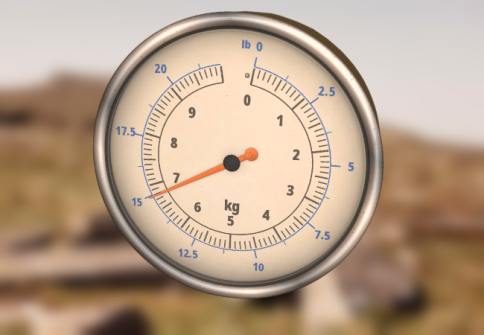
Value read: 6.8,kg
